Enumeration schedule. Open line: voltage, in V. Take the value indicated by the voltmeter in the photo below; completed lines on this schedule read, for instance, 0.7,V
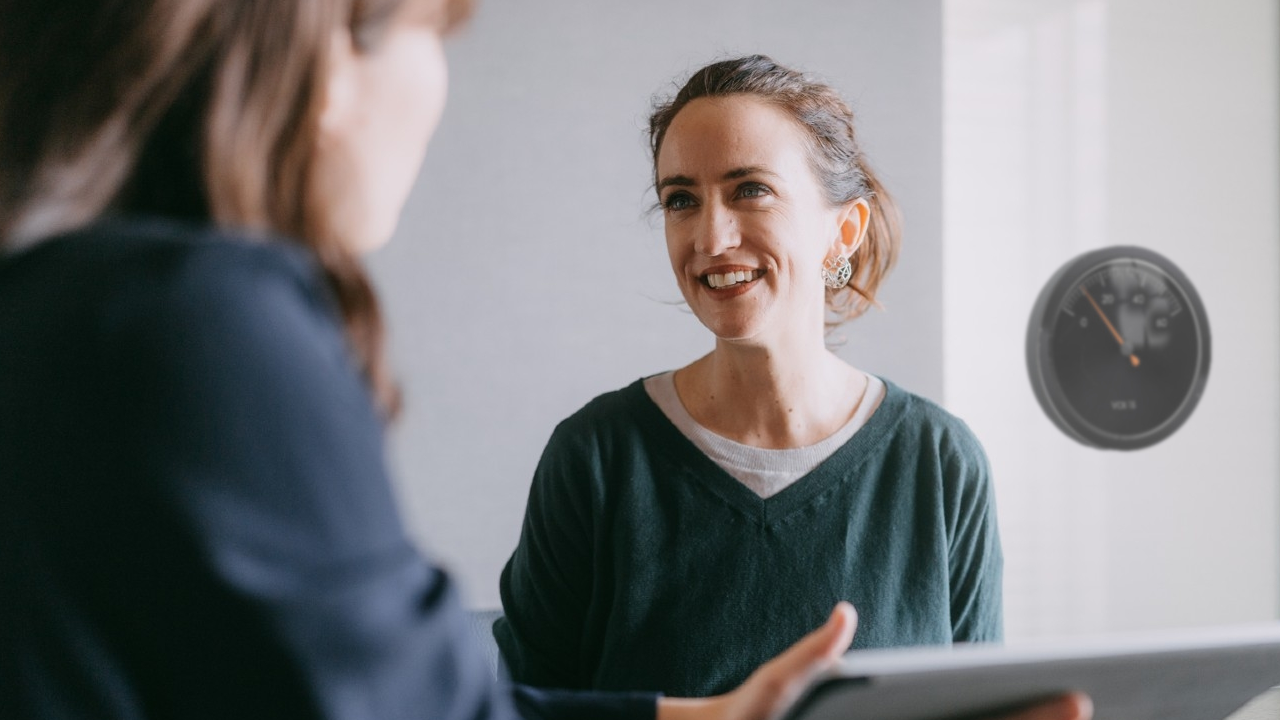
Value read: 10,V
